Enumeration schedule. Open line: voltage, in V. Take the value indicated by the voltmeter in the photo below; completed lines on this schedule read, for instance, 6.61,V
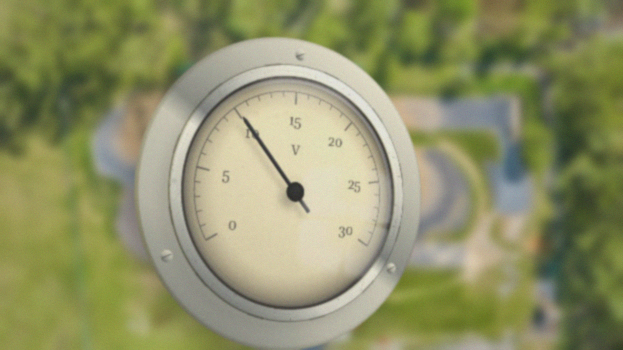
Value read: 10,V
